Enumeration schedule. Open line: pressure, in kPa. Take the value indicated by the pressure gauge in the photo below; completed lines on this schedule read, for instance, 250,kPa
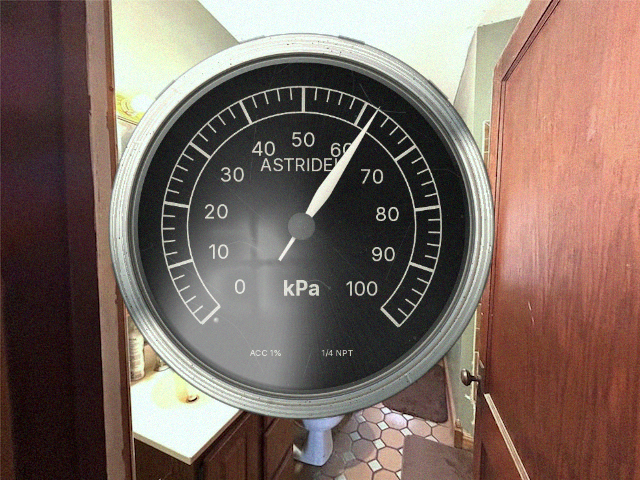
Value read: 62,kPa
